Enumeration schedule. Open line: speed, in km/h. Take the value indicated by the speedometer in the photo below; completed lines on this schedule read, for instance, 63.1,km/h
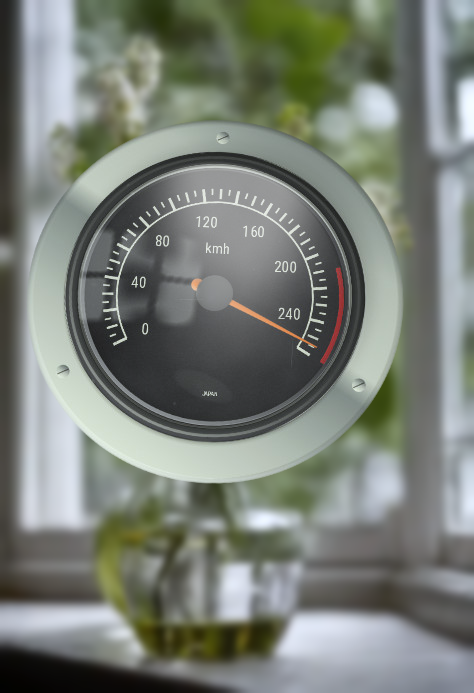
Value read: 255,km/h
